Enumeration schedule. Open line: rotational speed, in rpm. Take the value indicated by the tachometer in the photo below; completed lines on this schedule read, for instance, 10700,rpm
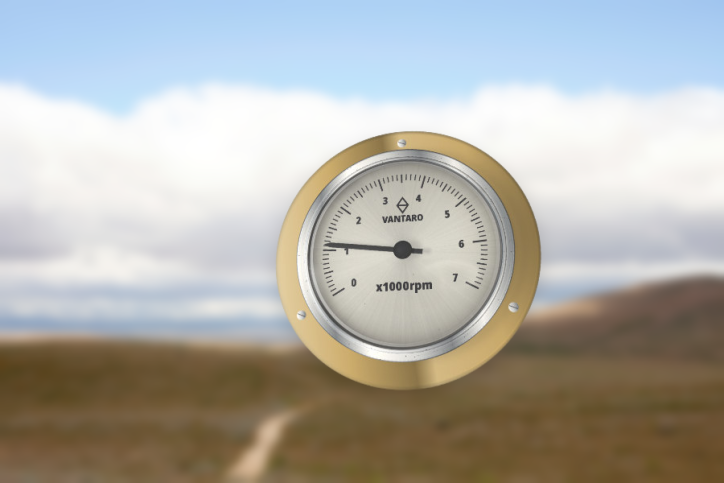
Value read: 1100,rpm
